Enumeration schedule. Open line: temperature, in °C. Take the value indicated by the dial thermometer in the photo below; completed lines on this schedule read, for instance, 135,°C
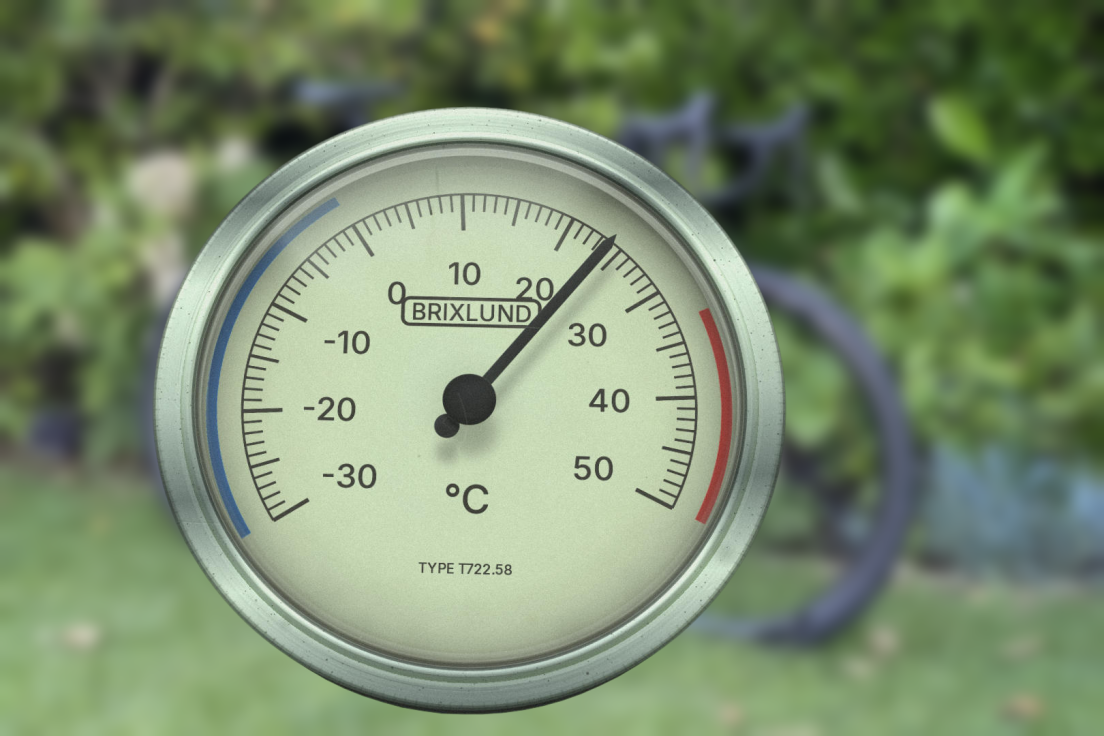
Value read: 24,°C
